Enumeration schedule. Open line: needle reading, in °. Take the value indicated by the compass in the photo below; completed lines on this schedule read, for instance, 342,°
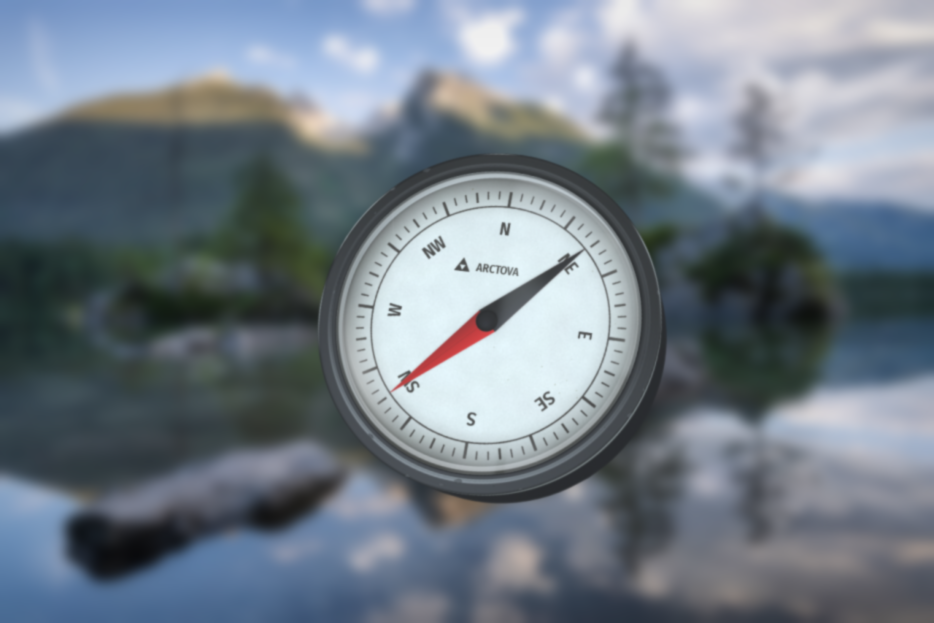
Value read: 225,°
